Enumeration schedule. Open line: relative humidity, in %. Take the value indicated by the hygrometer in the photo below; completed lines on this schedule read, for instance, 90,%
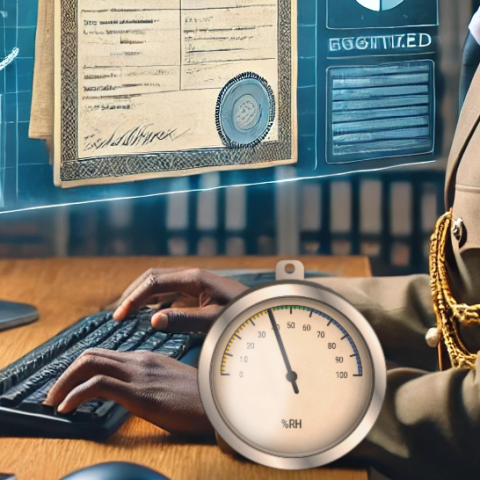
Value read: 40,%
